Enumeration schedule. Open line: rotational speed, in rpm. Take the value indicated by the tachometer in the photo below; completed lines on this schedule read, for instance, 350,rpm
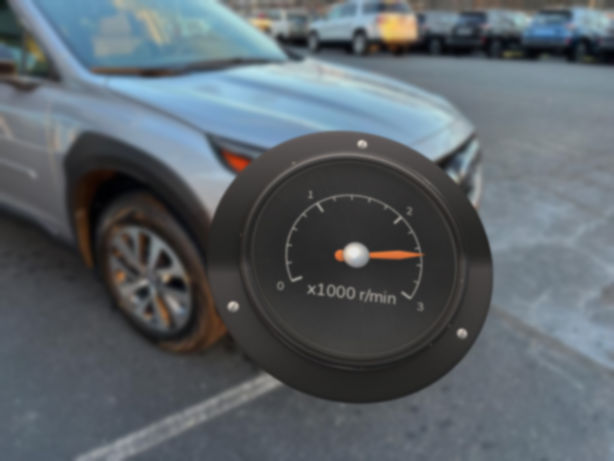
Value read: 2500,rpm
